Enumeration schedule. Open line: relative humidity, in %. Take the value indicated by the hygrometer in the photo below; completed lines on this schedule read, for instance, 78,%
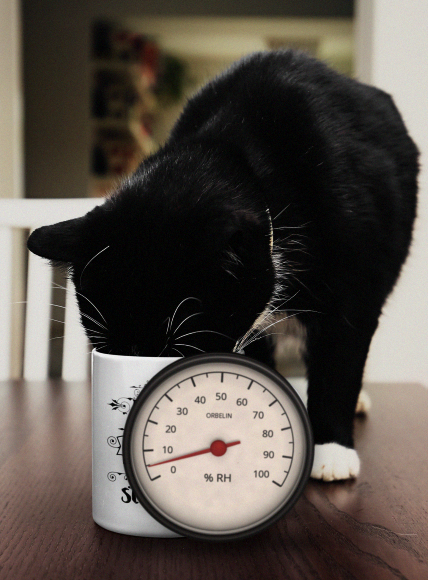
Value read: 5,%
